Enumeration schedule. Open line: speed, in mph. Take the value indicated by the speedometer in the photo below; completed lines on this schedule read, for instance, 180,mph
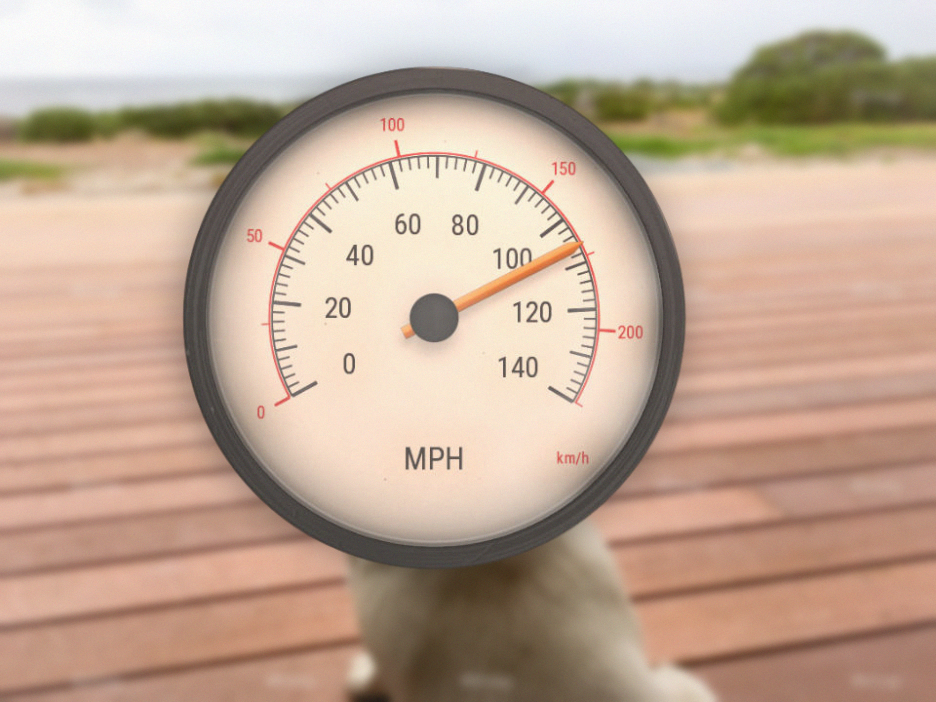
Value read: 106,mph
